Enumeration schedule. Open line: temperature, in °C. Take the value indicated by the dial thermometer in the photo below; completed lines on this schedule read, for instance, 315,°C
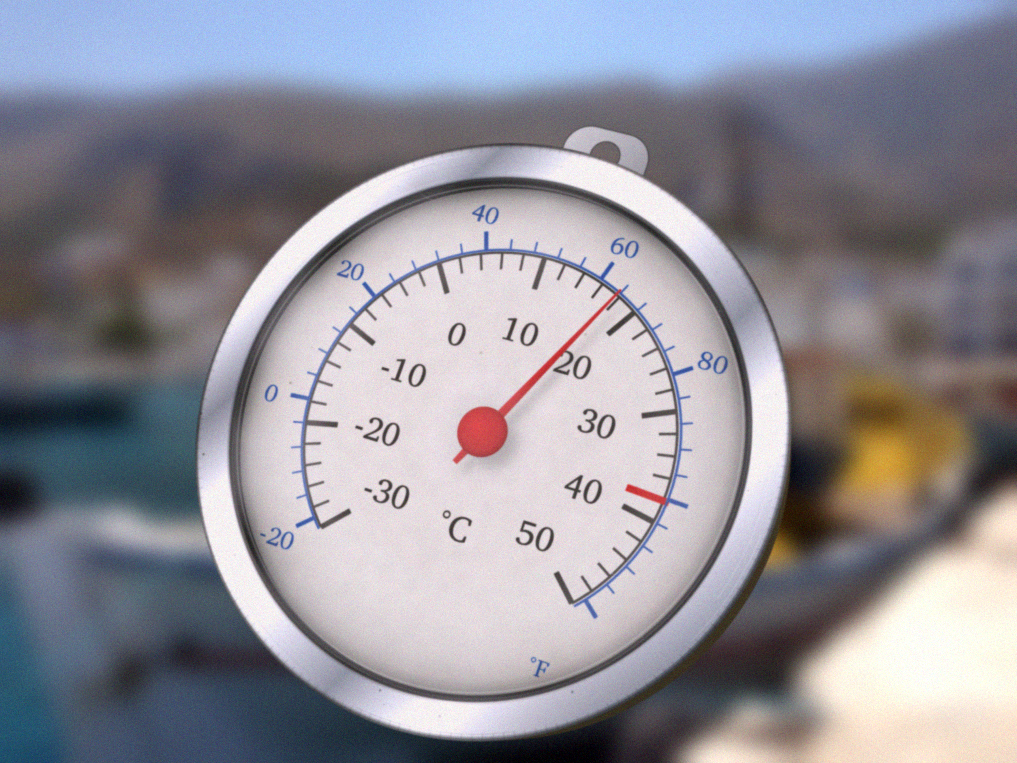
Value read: 18,°C
